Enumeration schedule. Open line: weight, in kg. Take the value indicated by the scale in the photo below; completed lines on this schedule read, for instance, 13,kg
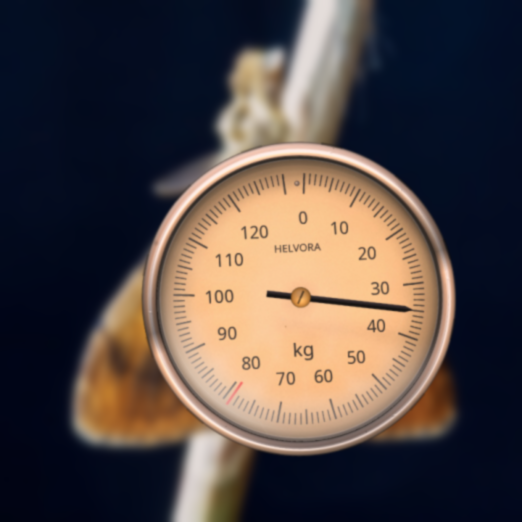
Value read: 35,kg
